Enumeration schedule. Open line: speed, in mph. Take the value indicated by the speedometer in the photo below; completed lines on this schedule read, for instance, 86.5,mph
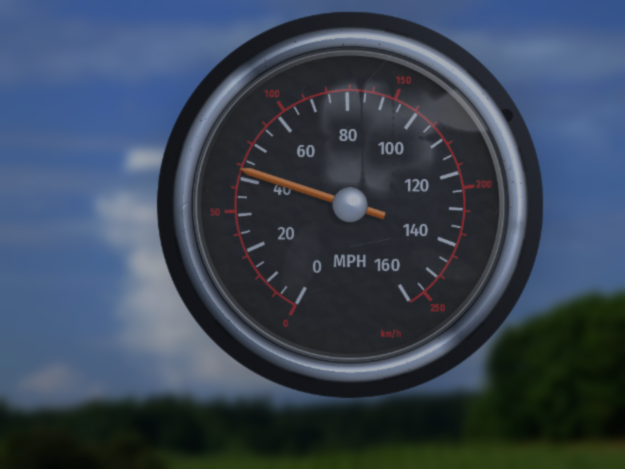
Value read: 42.5,mph
